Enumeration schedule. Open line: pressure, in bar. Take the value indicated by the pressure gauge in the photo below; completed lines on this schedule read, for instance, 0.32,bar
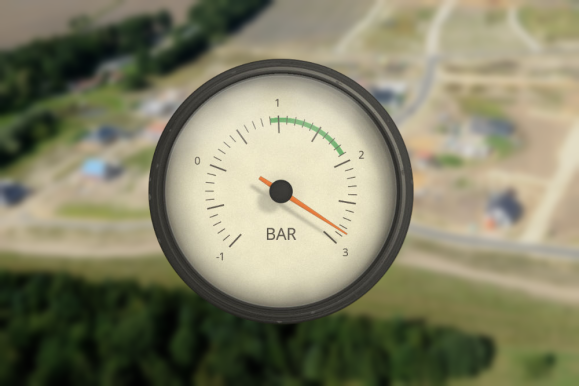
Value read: 2.85,bar
